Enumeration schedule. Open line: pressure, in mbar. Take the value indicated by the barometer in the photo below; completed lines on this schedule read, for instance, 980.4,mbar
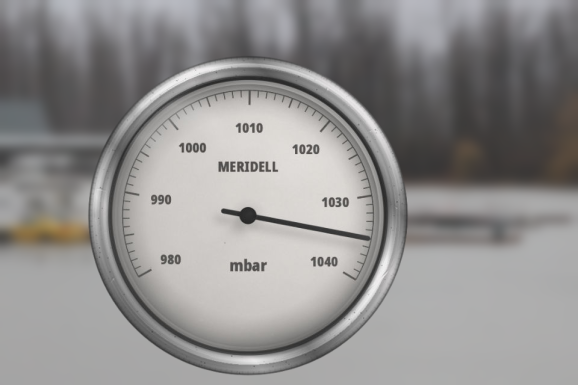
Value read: 1035,mbar
